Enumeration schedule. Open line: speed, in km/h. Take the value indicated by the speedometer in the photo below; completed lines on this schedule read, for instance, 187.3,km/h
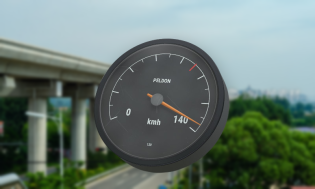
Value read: 135,km/h
